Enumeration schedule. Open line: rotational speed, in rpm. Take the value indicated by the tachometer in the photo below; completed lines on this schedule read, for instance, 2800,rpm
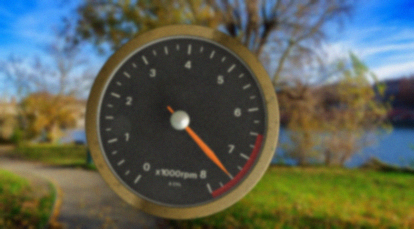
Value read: 7500,rpm
